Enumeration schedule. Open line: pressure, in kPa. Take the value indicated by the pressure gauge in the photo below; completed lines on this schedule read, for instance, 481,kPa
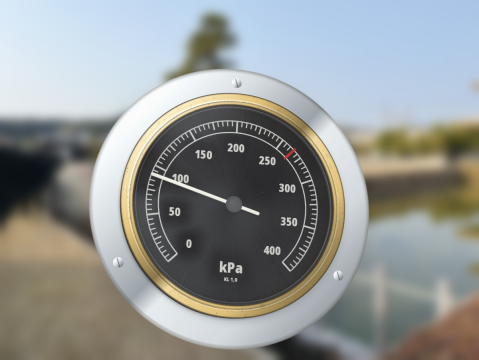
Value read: 90,kPa
